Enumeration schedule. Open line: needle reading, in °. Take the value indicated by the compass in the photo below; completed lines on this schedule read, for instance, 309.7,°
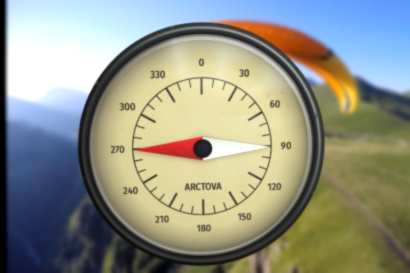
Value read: 270,°
